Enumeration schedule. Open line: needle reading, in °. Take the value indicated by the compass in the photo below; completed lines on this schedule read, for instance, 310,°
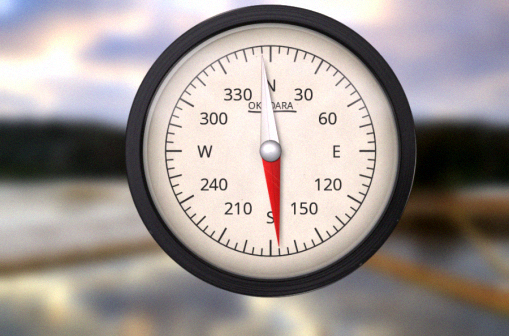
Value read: 175,°
